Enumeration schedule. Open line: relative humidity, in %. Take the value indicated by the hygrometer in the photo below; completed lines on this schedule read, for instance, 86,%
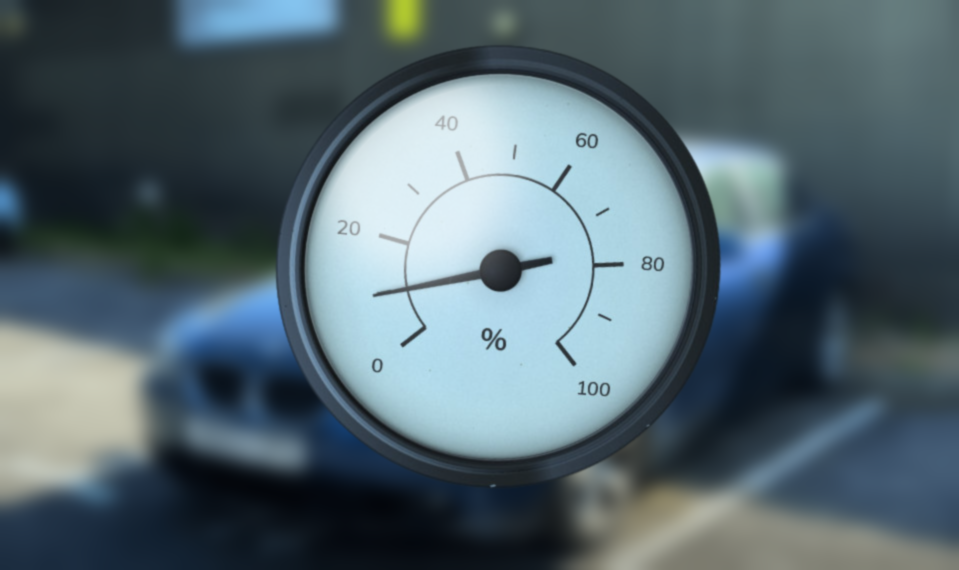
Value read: 10,%
